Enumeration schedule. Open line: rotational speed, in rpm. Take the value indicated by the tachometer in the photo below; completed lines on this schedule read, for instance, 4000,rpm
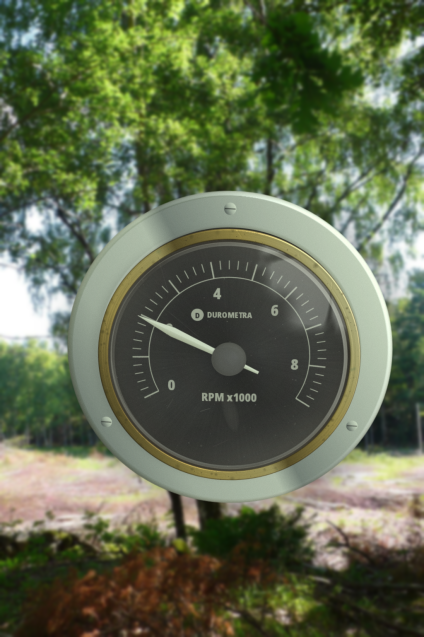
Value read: 2000,rpm
